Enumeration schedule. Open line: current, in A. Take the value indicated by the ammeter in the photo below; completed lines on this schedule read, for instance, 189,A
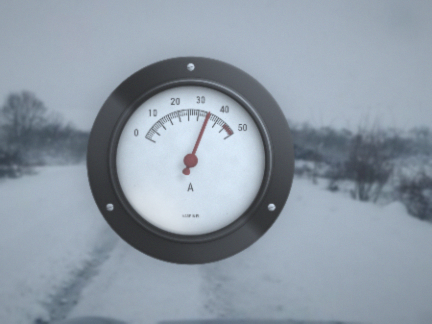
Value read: 35,A
